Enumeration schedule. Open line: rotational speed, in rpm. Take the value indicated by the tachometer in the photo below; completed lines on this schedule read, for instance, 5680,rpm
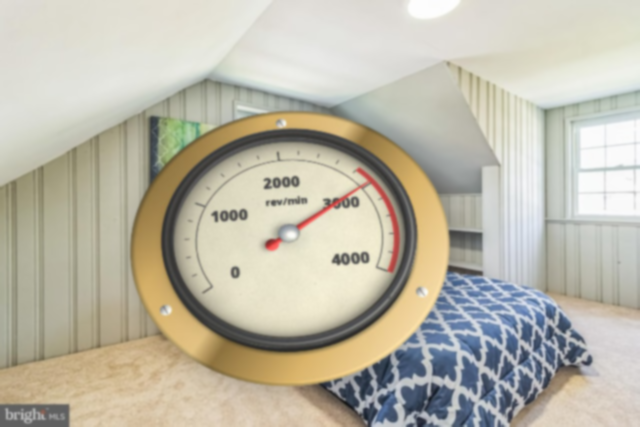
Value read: 3000,rpm
